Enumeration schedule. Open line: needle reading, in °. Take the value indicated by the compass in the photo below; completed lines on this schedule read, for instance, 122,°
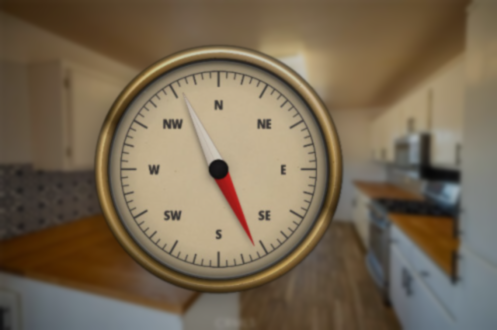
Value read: 155,°
